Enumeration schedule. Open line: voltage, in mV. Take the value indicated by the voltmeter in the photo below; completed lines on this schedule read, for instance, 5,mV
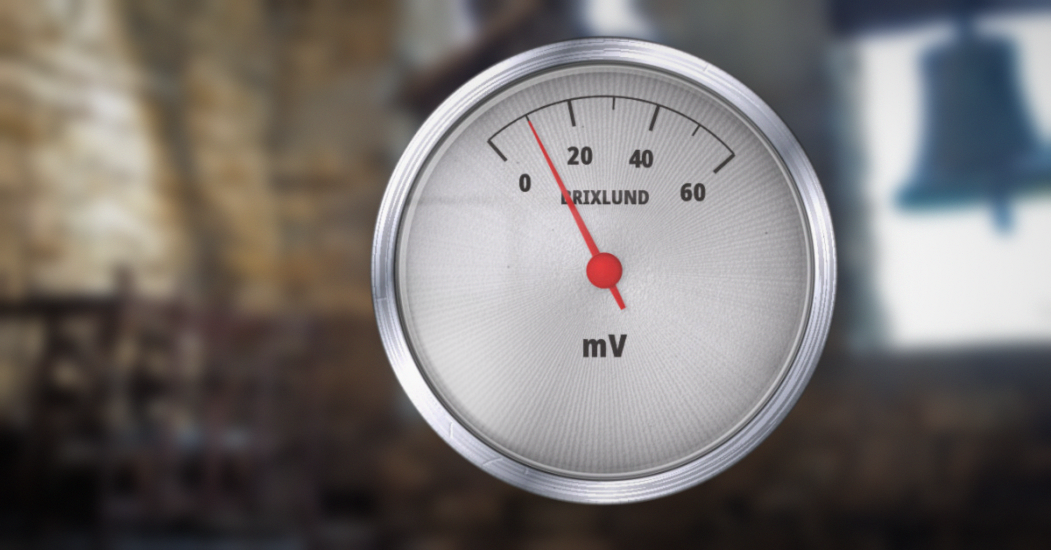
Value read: 10,mV
